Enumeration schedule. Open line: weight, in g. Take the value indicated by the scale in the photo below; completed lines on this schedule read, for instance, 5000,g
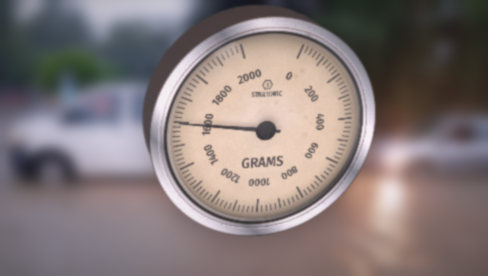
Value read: 1600,g
